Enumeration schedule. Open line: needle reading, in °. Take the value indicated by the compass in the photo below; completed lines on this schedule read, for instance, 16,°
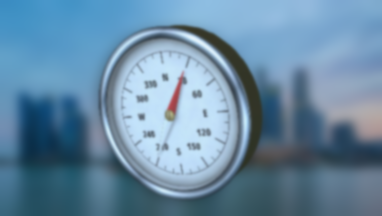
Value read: 30,°
